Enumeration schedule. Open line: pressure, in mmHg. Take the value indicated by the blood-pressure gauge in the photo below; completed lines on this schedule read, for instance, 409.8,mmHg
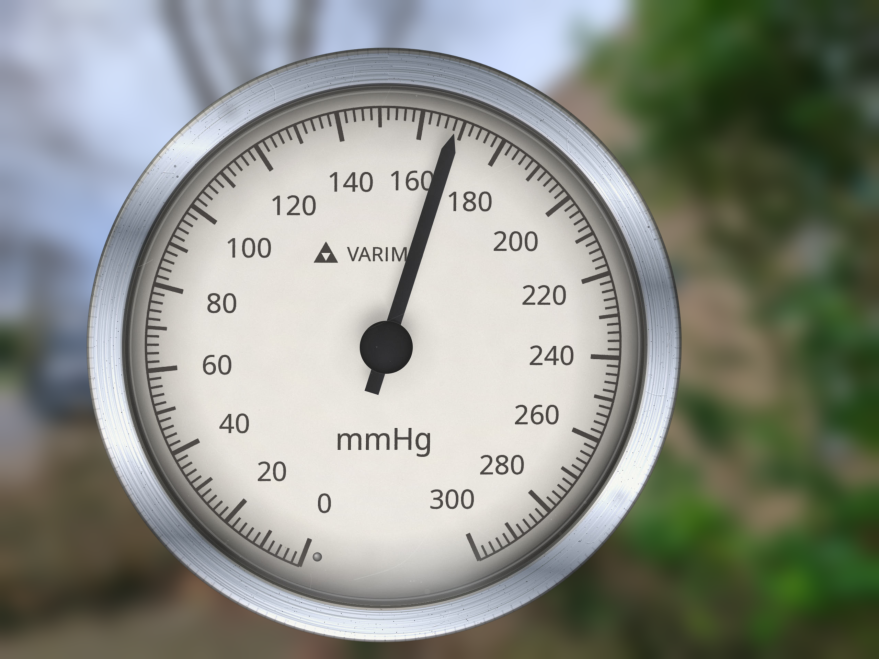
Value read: 168,mmHg
